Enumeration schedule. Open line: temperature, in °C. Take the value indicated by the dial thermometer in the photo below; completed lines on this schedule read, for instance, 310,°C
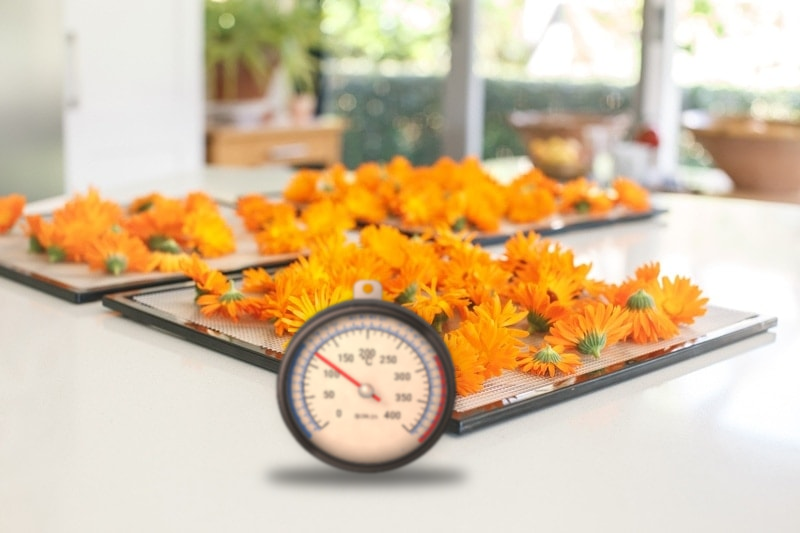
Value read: 120,°C
